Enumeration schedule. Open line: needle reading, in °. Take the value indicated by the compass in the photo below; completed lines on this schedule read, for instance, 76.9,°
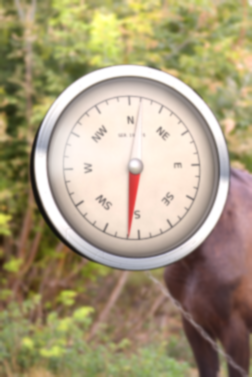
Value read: 190,°
